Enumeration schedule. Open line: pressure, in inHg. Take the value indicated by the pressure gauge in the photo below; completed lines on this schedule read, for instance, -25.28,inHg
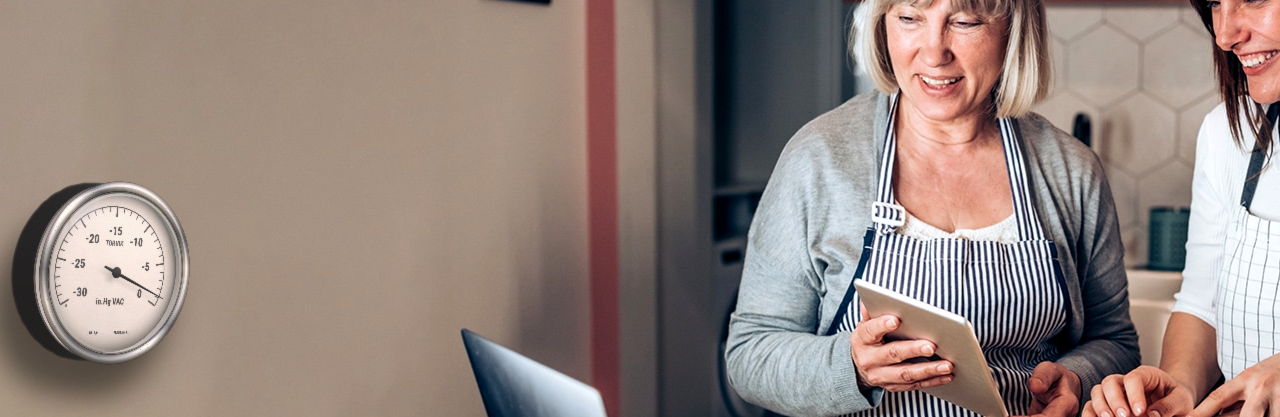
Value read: -1,inHg
